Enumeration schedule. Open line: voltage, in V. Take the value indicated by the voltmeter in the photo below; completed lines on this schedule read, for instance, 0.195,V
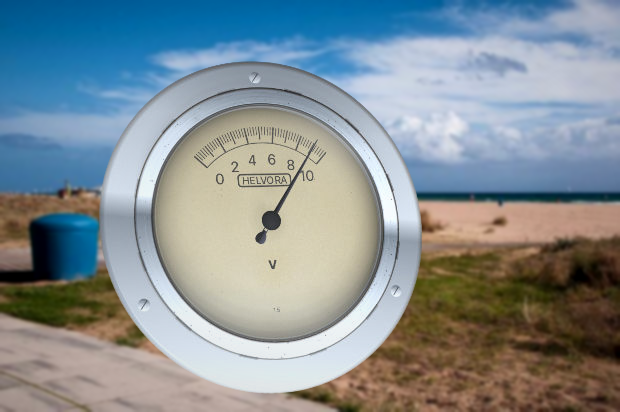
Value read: 9,V
